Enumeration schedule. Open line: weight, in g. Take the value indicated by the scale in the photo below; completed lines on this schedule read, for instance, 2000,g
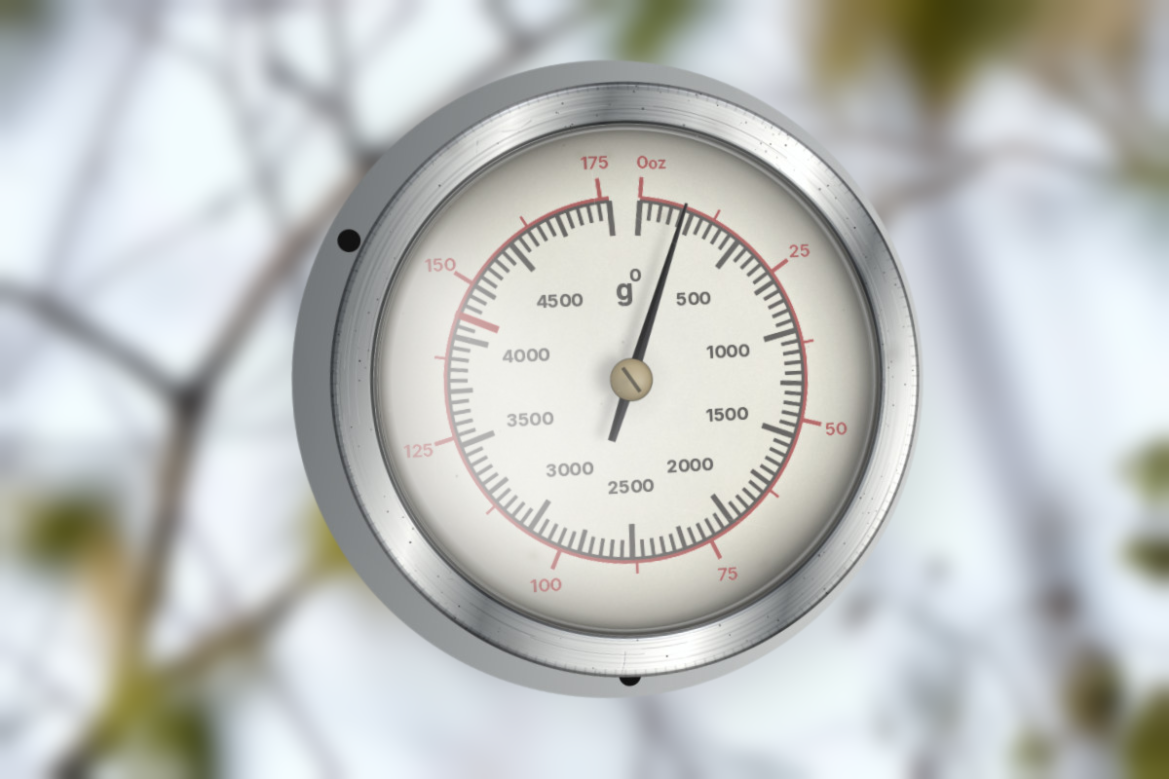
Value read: 200,g
